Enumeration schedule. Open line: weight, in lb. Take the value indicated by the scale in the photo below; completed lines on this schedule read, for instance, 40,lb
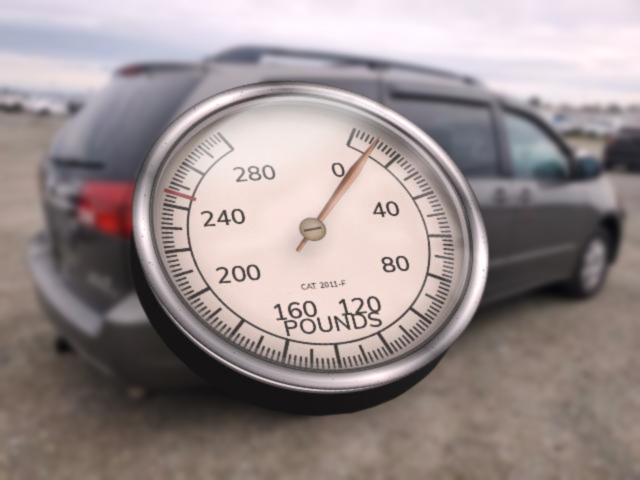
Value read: 10,lb
